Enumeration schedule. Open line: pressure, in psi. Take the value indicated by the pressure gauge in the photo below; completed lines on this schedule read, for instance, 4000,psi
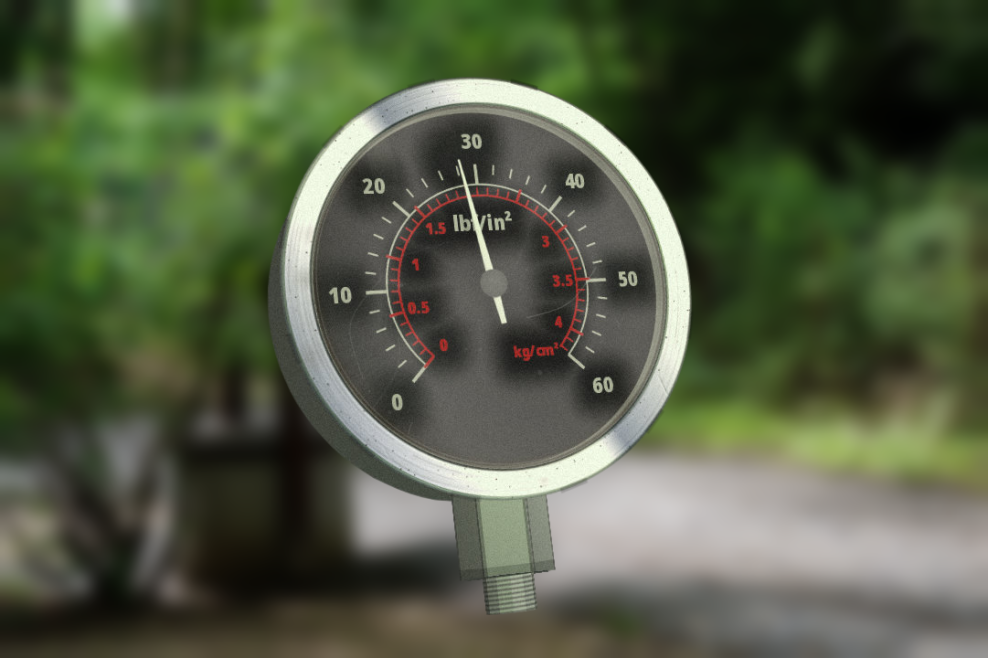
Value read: 28,psi
